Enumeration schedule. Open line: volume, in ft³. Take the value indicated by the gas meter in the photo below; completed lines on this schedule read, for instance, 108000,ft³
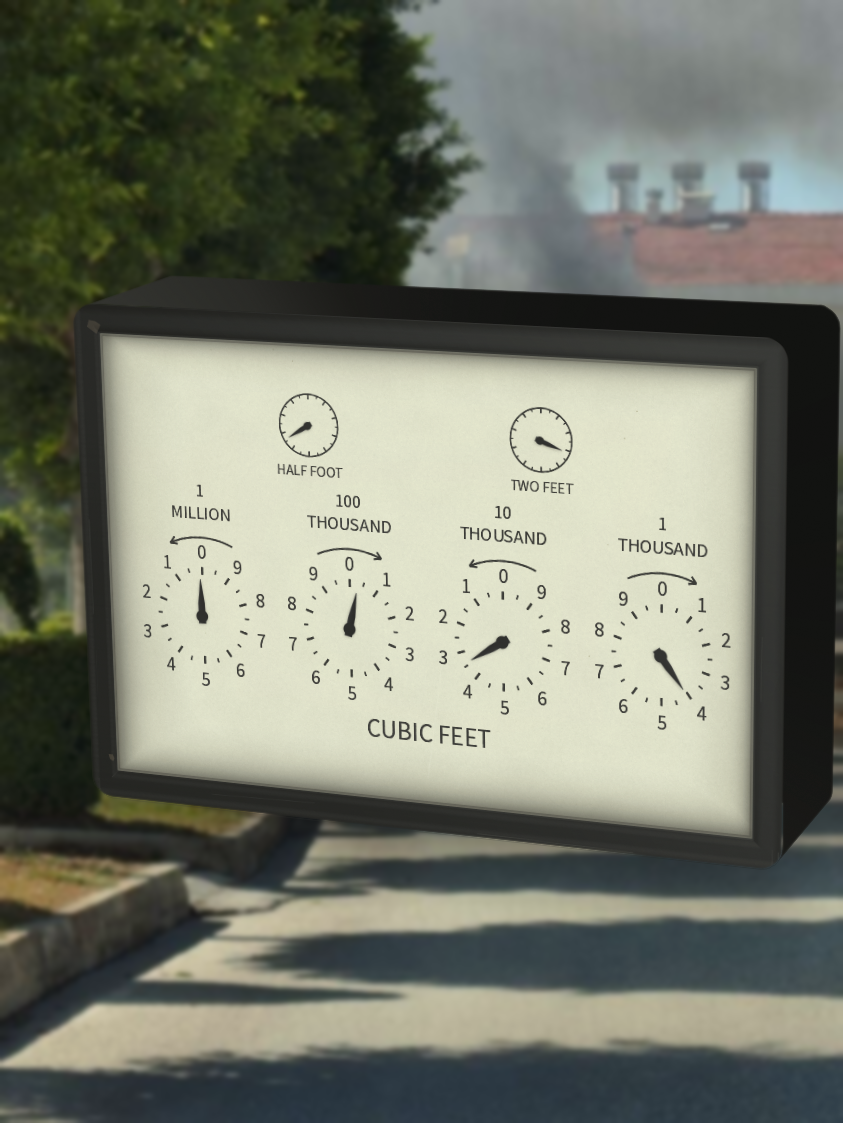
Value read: 3400,ft³
